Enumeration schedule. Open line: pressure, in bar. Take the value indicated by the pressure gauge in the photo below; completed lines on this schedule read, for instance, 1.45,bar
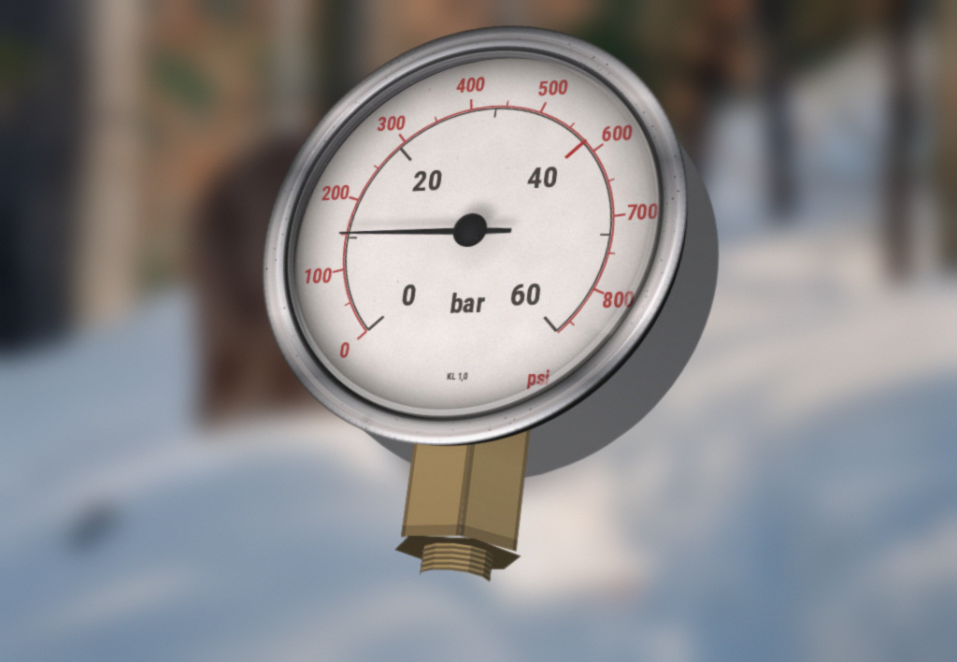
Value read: 10,bar
